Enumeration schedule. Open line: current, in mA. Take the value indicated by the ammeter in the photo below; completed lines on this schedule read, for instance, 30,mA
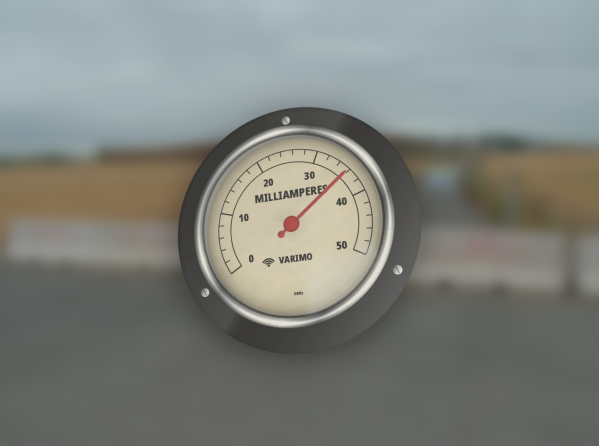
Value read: 36,mA
